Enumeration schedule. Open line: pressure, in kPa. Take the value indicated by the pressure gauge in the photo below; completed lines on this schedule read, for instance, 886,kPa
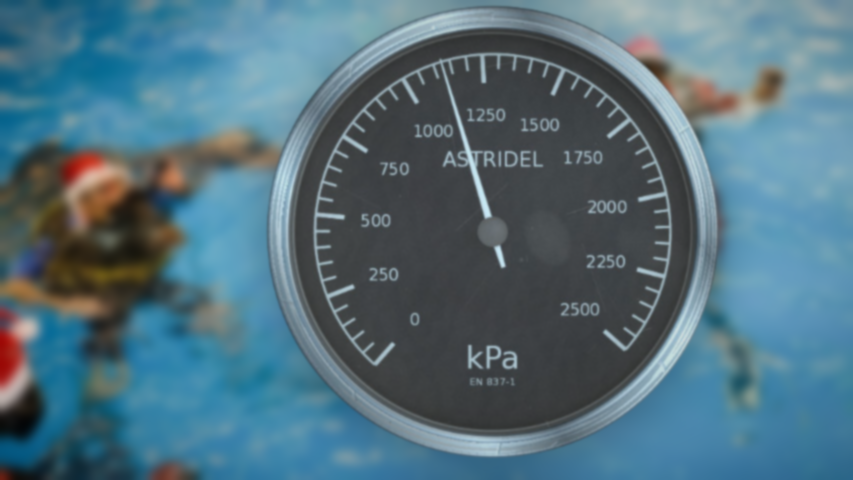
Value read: 1125,kPa
